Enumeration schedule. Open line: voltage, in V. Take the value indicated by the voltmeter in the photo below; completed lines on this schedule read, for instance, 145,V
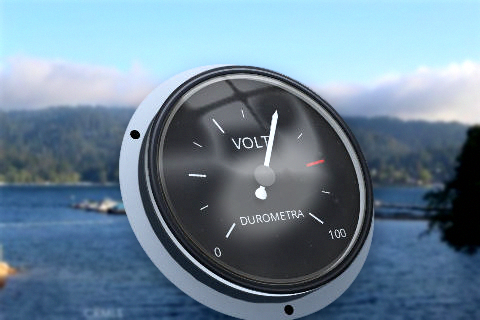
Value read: 60,V
